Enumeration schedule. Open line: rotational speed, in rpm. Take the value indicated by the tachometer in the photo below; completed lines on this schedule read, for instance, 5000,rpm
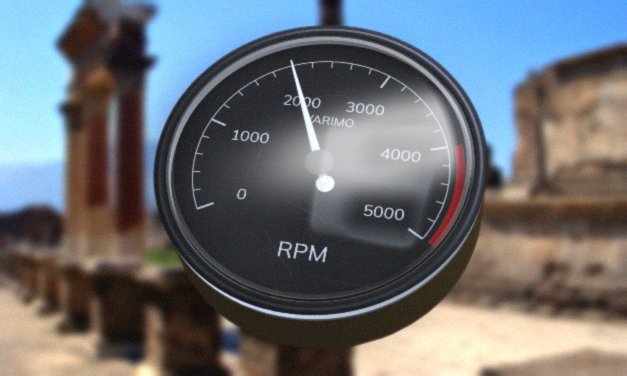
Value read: 2000,rpm
